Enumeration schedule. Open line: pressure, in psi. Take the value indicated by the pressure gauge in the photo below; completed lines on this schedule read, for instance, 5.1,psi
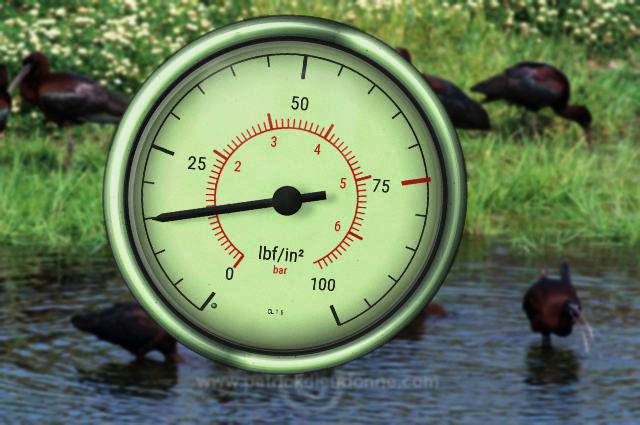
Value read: 15,psi
